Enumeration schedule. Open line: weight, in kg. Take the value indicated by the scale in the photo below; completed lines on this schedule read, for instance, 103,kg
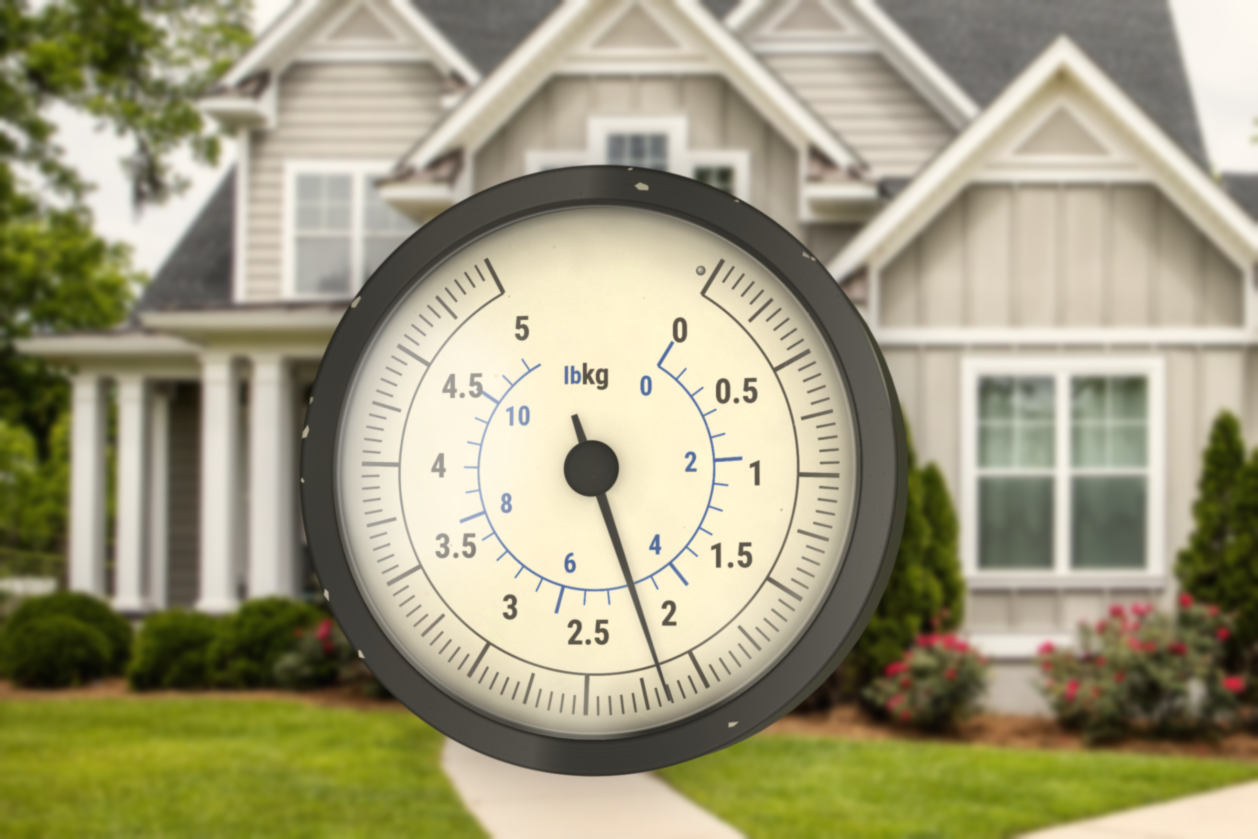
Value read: 2.15,kg
